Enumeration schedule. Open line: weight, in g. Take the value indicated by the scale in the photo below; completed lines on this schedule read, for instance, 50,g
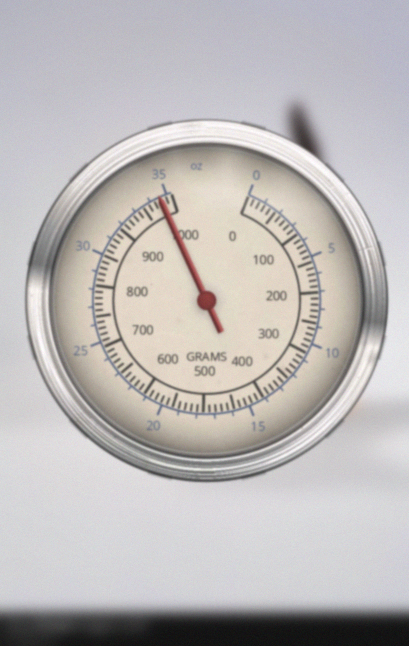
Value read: 980,g
